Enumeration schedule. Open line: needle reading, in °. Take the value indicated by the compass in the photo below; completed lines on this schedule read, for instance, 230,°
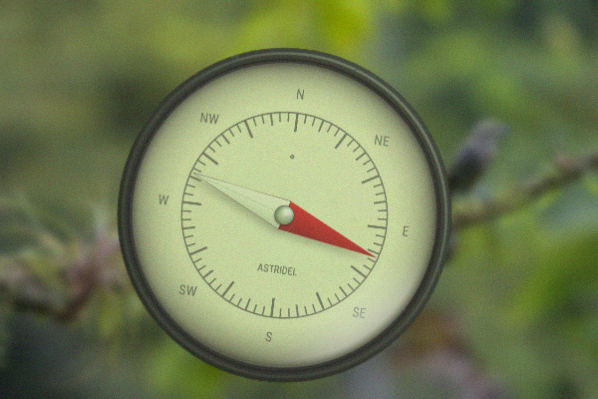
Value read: 107.5,°
